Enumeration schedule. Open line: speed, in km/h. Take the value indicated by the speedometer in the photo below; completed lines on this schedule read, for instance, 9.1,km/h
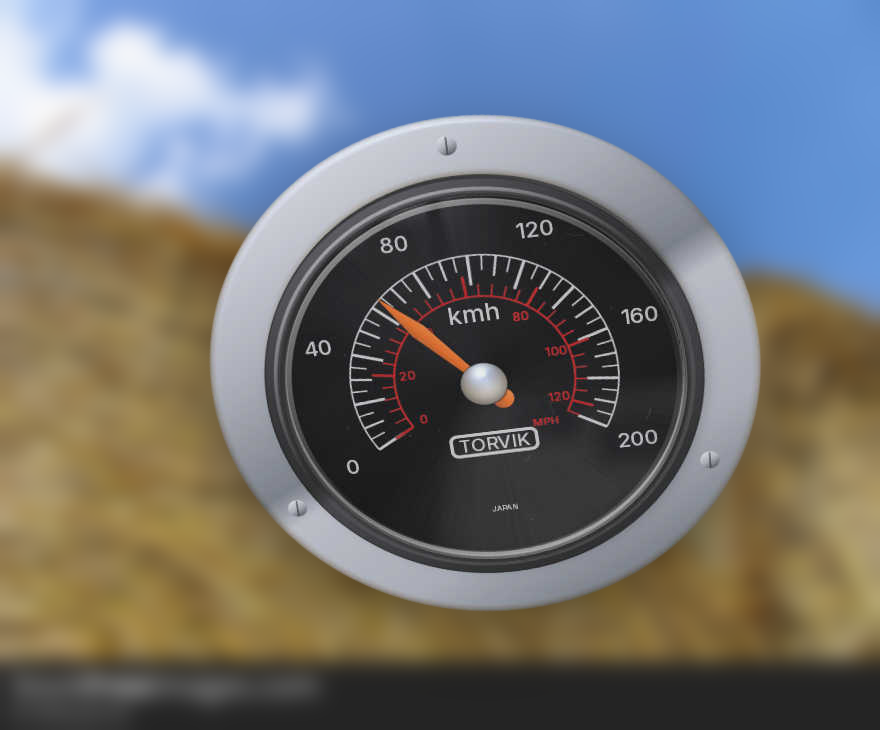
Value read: 65,km/h
